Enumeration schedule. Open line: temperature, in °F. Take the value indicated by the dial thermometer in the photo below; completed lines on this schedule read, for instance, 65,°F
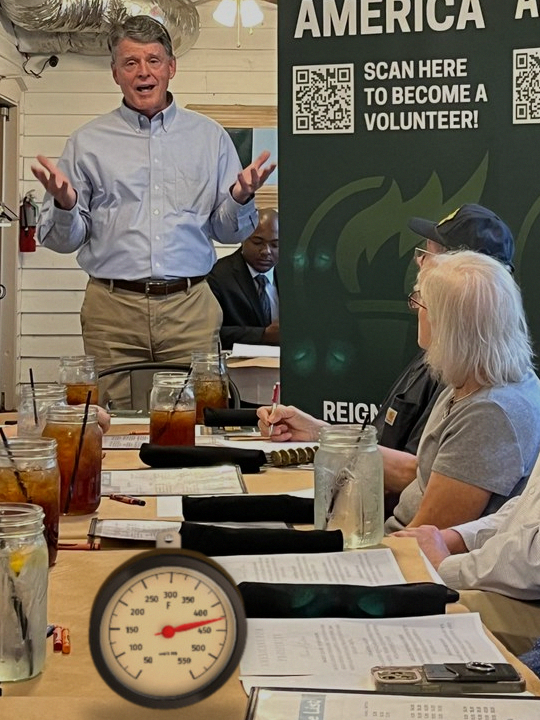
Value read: 425,°F
